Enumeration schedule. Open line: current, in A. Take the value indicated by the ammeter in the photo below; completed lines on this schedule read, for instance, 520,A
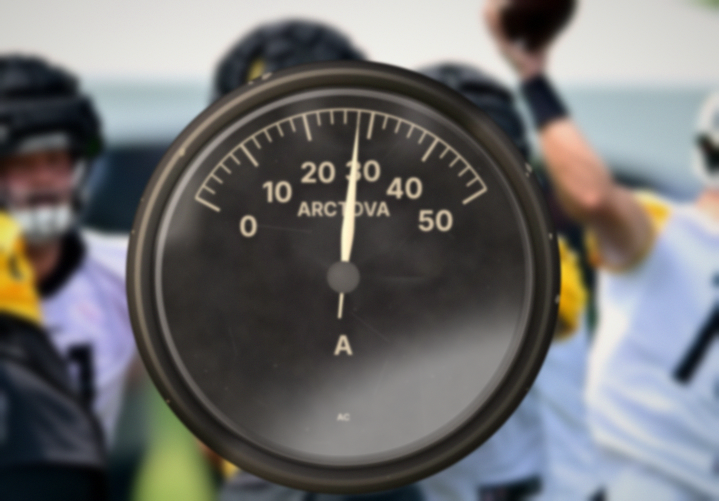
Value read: 28,A
